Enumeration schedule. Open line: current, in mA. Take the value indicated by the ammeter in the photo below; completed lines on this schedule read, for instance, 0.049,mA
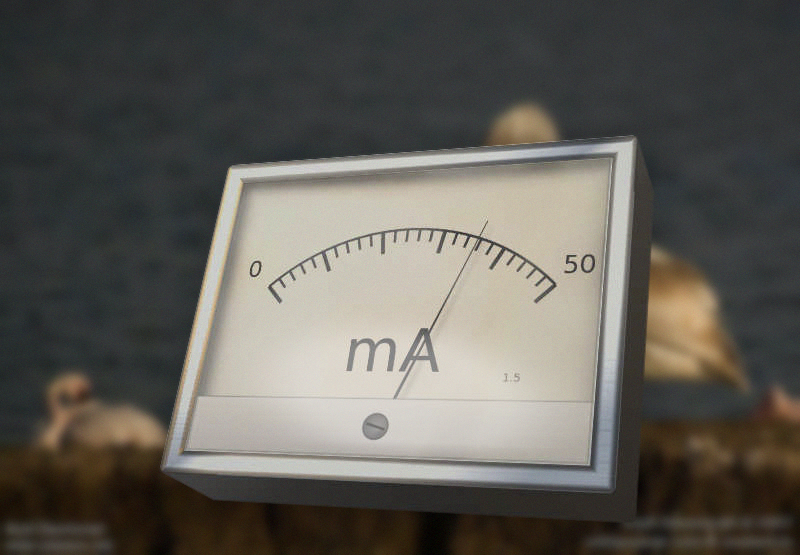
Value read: 36,mA
